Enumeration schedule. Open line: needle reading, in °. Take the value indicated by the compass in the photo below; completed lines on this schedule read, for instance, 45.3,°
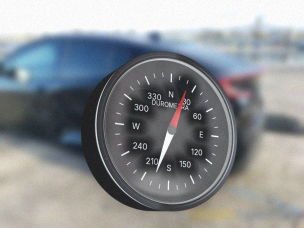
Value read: 20,°
